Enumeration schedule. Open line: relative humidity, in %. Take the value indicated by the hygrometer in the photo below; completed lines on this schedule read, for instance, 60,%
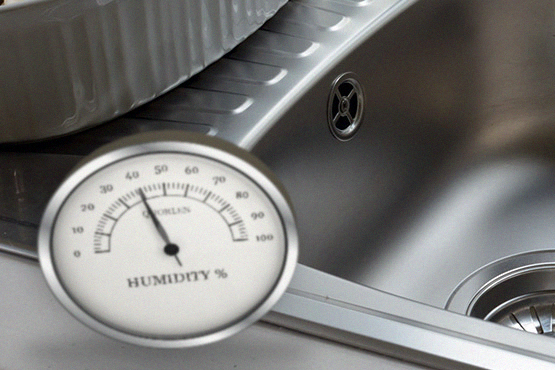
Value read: 40,%
